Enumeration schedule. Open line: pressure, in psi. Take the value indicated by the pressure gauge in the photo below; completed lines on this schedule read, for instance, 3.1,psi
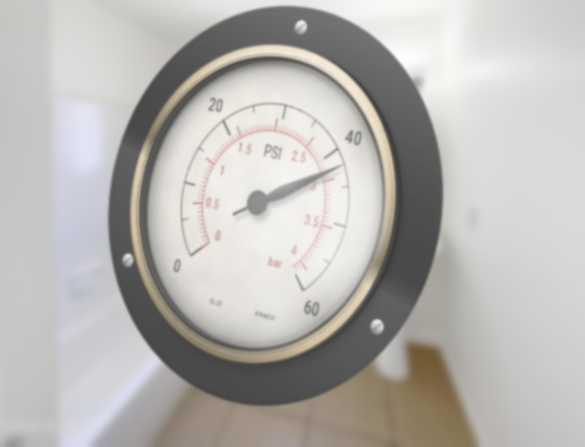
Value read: 42.5,psi
